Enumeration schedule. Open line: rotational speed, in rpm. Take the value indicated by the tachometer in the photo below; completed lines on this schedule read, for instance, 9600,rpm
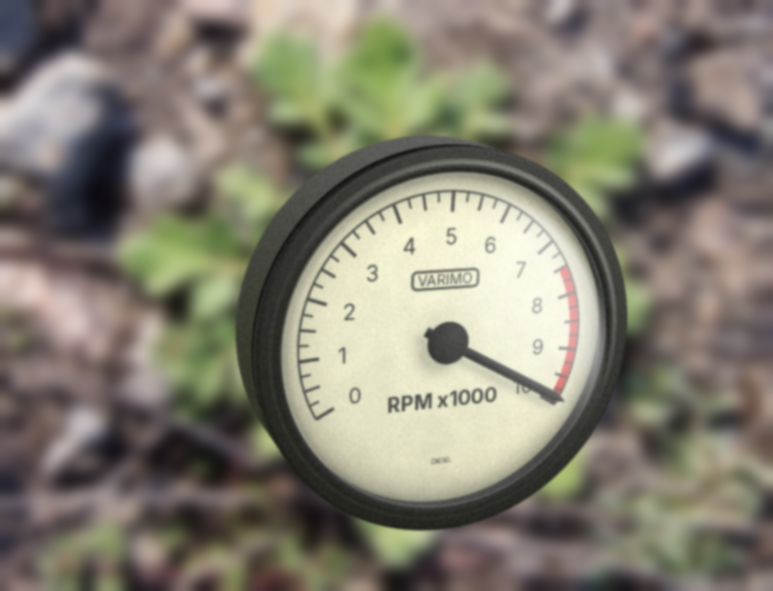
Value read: 9875,rpm
